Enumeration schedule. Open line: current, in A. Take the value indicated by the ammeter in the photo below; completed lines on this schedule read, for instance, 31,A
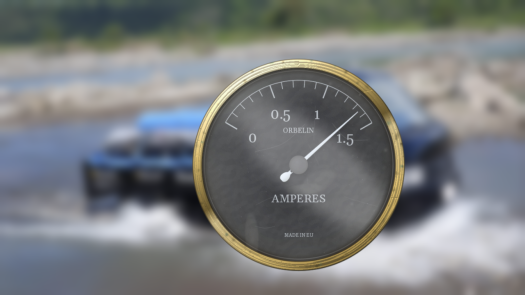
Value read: 1.35,A
